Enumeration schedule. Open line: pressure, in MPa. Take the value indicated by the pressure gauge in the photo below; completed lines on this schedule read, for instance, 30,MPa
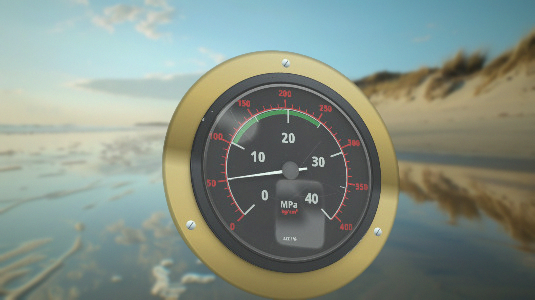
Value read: 5,MPa
